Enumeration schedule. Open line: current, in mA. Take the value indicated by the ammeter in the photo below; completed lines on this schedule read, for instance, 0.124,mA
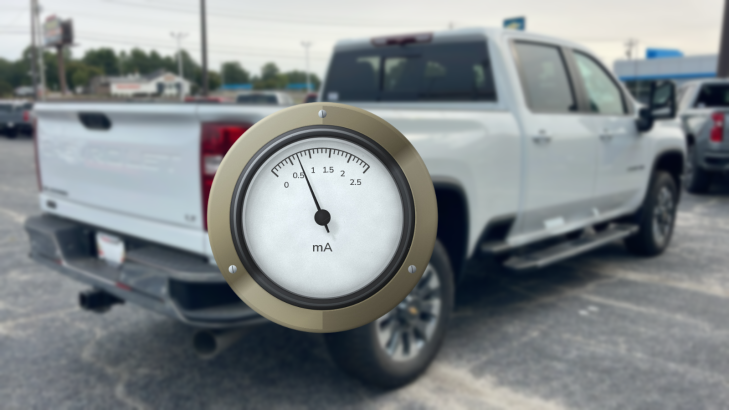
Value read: 0.7,mA
